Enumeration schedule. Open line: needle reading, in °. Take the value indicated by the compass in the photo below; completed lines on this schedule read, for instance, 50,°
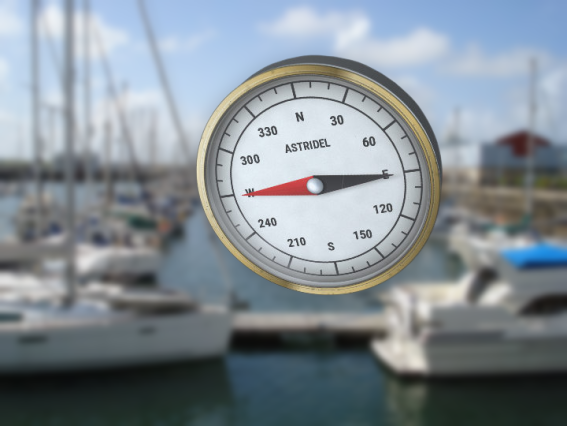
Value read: 270,°
